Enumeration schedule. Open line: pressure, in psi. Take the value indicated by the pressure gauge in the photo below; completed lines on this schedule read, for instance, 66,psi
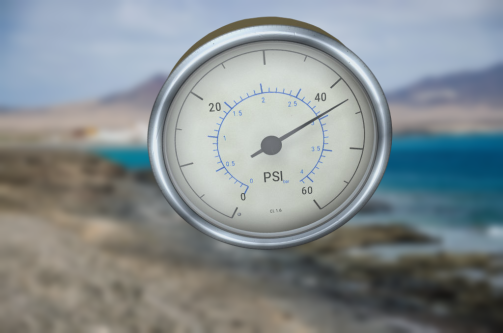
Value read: 42.5,psi
